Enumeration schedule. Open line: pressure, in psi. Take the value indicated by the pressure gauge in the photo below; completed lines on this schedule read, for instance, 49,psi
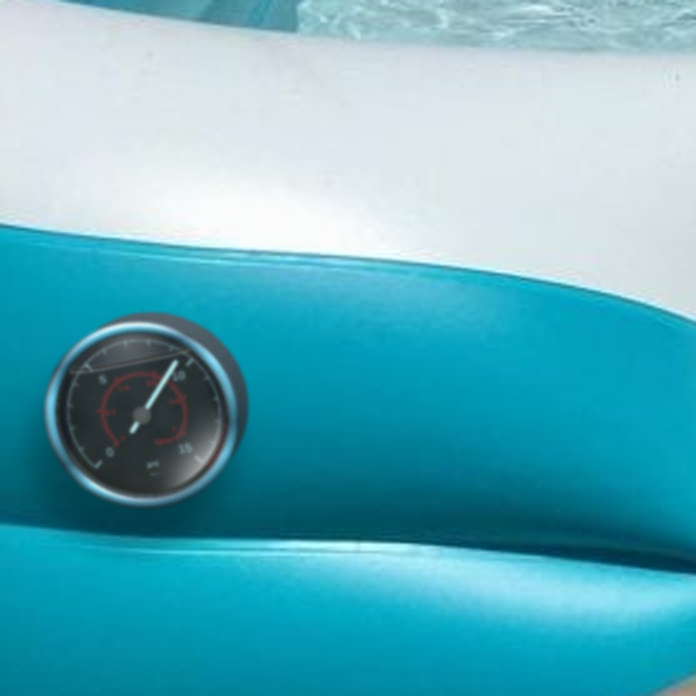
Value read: 9.5,psi
